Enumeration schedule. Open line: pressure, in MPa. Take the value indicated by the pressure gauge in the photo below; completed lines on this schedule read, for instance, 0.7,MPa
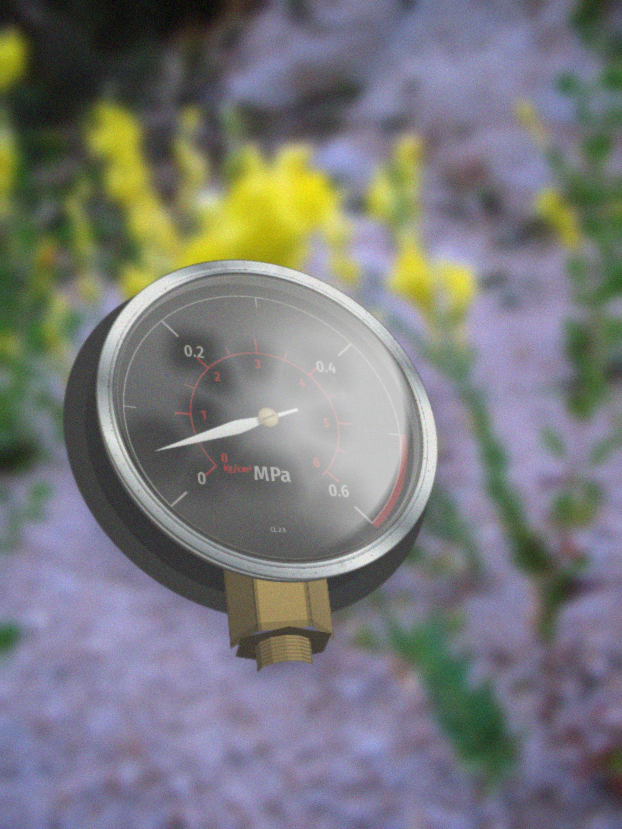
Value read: 0.05,MPa
